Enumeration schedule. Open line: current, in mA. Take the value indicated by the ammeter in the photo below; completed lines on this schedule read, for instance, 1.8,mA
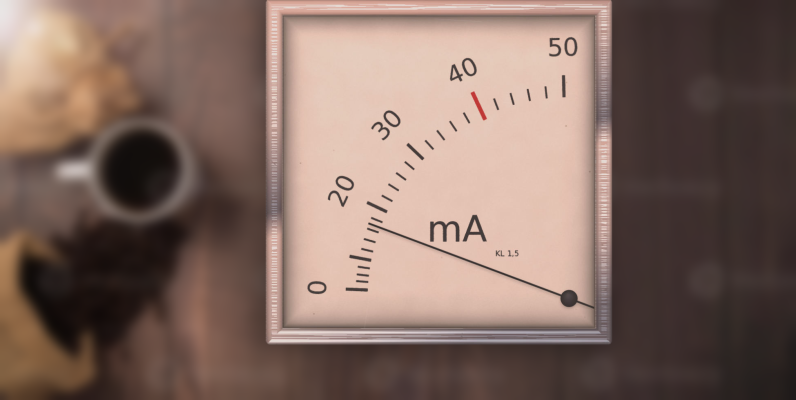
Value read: 17,mA
